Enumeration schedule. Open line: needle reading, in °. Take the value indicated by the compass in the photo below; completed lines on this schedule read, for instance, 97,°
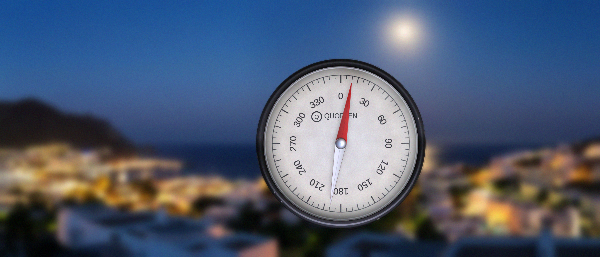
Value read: 10,°
